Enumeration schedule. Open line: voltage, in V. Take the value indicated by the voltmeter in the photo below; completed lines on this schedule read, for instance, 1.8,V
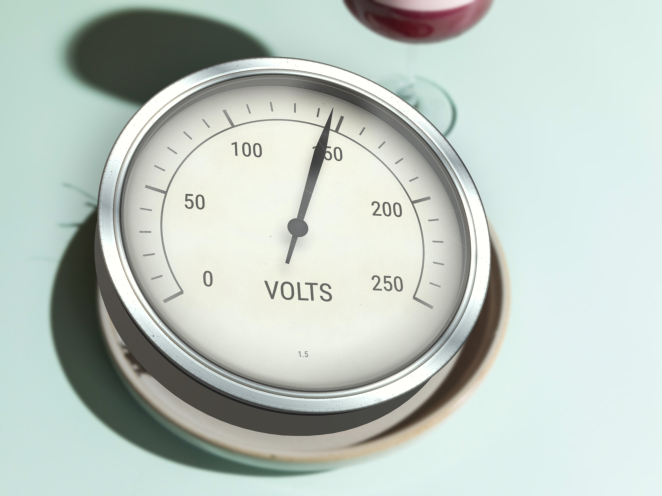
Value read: 145,V
